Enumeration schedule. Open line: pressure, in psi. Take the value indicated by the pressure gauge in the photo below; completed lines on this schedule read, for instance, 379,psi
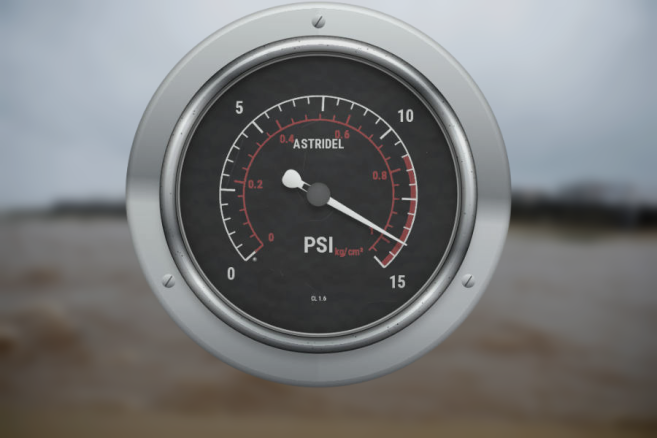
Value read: 14,psi
